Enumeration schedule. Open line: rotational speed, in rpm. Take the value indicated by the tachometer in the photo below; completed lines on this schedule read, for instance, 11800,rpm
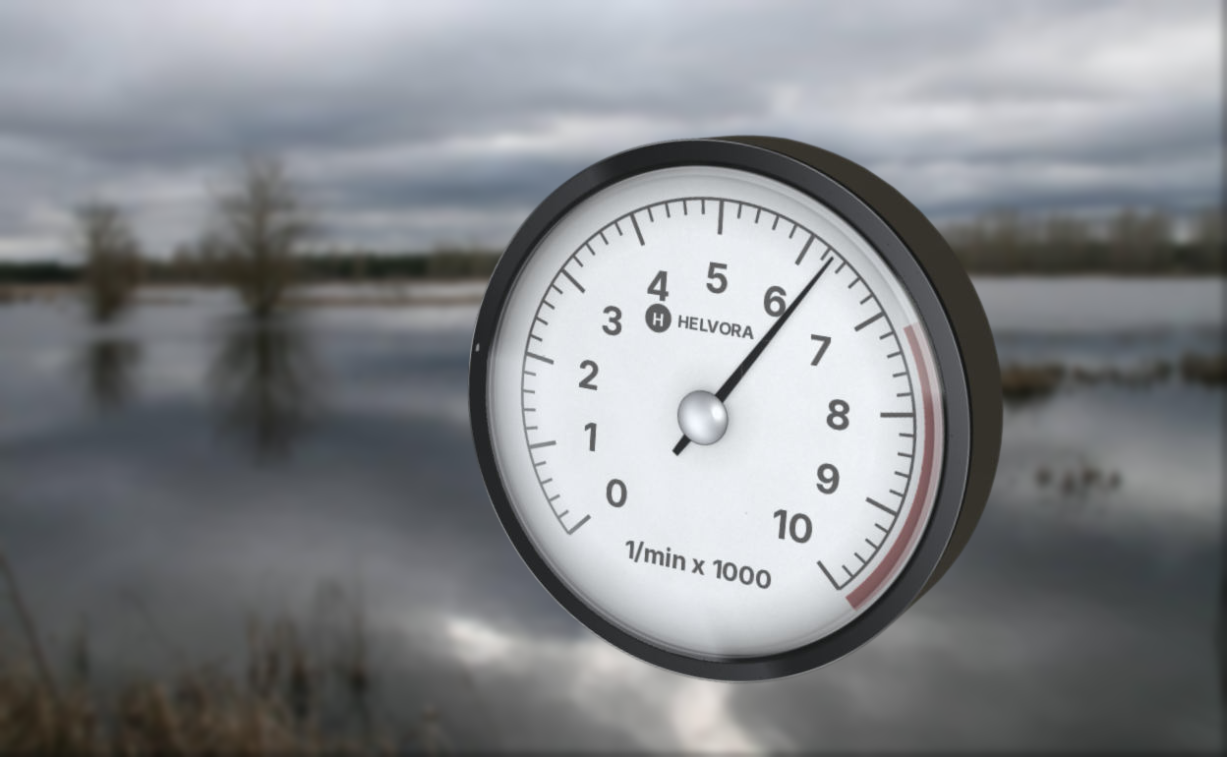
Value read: 6300,rpm
